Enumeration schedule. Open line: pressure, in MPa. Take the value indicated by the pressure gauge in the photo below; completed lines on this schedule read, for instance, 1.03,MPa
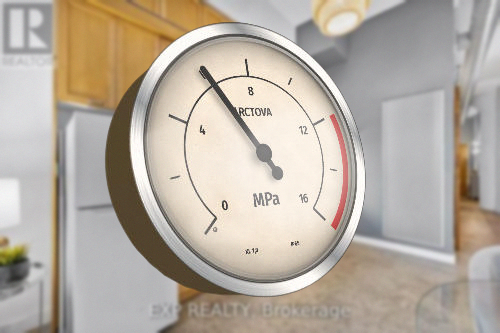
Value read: 6,MPa
